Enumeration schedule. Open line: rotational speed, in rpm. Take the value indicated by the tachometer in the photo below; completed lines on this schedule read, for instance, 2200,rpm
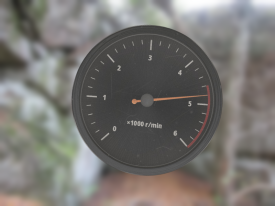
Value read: 4800,rpm
